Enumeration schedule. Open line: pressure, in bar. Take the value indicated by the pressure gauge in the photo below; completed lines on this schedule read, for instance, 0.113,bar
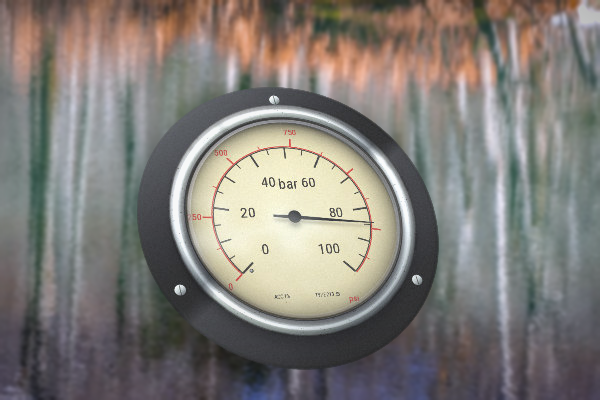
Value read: 85,bar
